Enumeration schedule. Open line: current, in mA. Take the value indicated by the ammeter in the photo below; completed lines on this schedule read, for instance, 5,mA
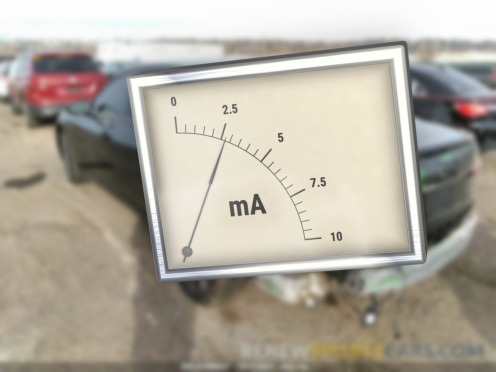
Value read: 2.75,mA
